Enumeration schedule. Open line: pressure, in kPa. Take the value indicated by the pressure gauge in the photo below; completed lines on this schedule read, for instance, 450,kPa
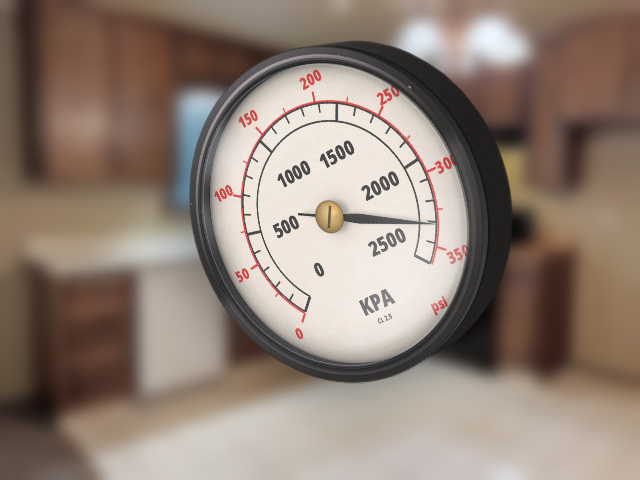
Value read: 2300,kPa
